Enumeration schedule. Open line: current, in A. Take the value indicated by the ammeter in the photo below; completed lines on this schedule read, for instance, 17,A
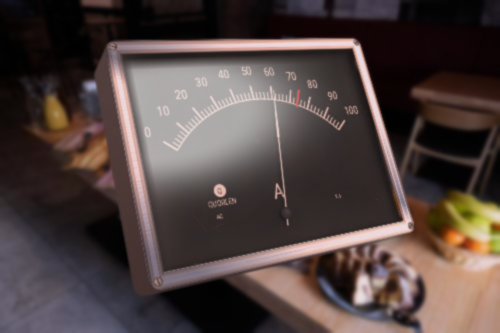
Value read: 60,A
